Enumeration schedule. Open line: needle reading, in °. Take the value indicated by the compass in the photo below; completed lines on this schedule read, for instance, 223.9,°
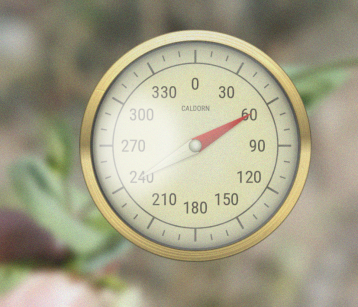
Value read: 60,°
